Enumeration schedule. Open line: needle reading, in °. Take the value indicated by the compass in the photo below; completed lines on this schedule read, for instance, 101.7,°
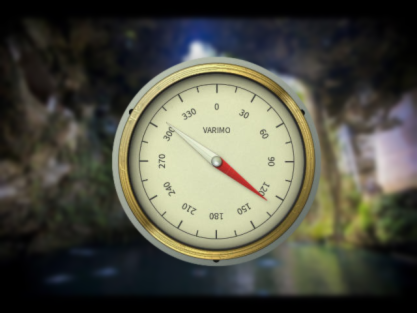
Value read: 127.5,°
